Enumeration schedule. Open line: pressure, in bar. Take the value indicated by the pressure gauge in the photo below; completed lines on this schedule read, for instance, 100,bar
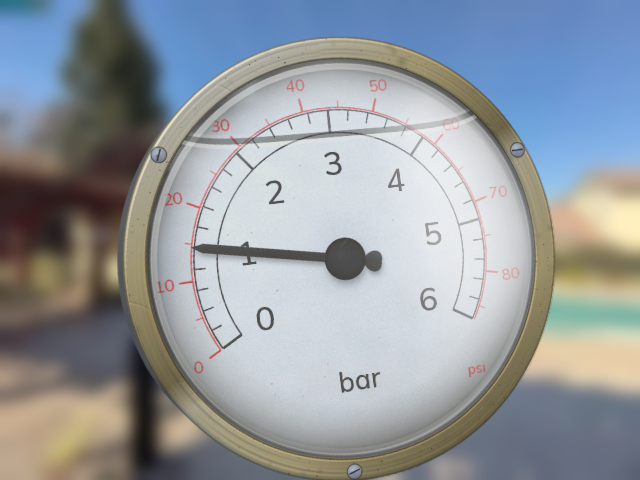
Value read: 1,bar
